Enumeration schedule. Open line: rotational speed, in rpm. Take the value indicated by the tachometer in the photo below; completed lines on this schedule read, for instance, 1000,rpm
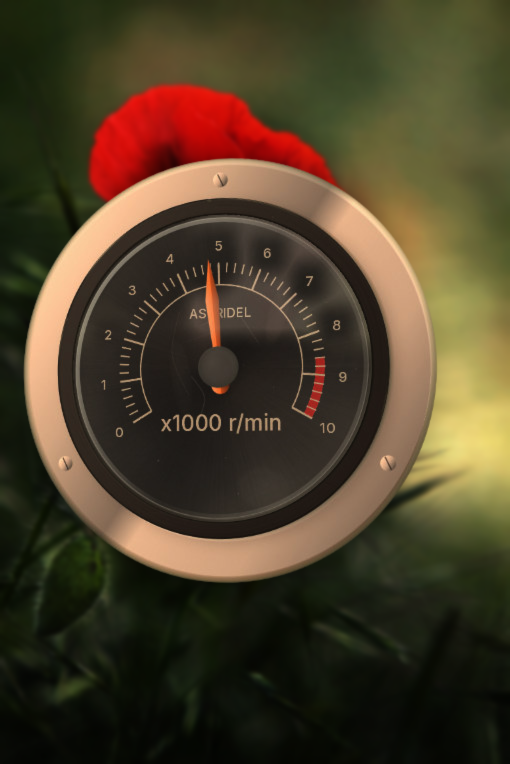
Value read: 4800,rpm
